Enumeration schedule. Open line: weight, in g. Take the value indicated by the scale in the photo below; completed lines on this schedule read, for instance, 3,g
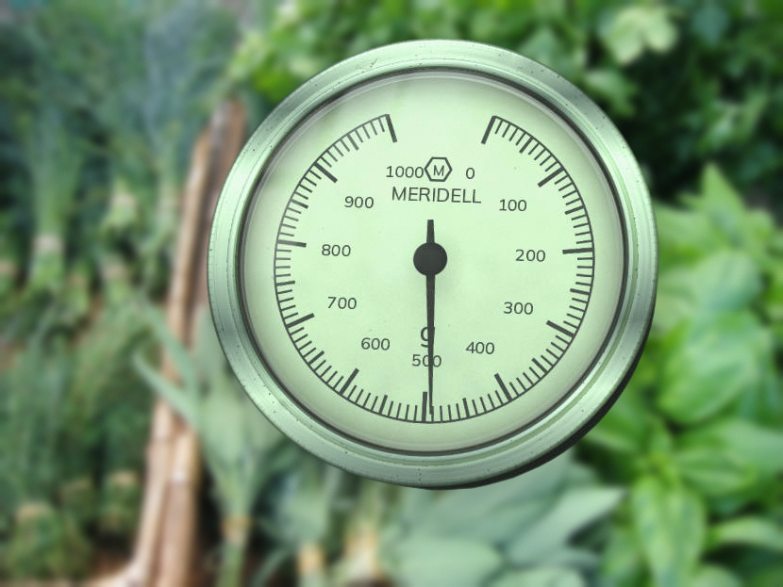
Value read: 490,g
